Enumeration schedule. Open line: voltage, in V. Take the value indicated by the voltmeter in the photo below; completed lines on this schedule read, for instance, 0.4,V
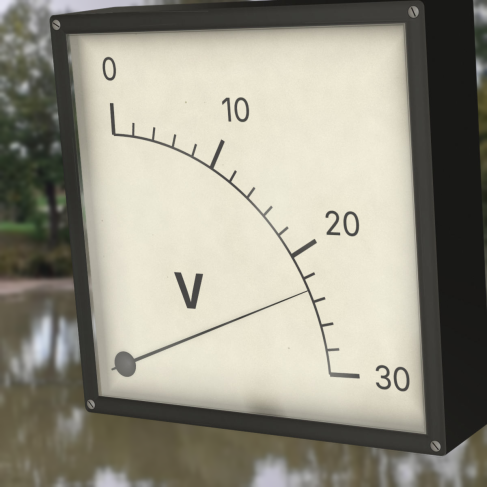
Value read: 23,V
